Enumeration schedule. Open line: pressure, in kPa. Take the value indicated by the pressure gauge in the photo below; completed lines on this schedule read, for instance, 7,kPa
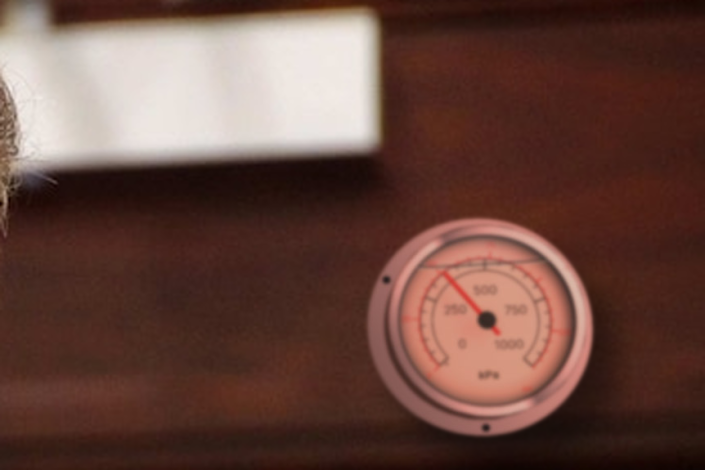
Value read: 350,kPa
